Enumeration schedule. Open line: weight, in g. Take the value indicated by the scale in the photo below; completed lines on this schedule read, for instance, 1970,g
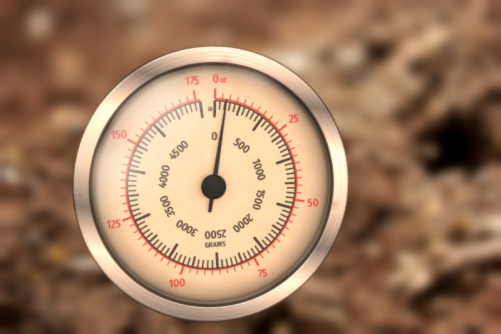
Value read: 100,g
